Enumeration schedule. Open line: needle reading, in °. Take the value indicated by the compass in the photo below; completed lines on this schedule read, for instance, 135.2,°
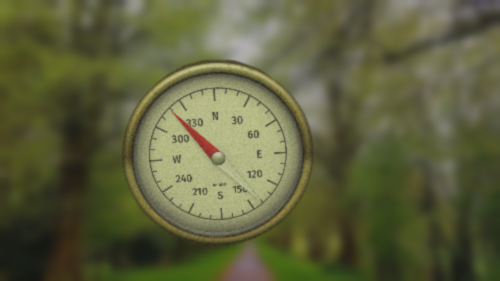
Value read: 320,°
